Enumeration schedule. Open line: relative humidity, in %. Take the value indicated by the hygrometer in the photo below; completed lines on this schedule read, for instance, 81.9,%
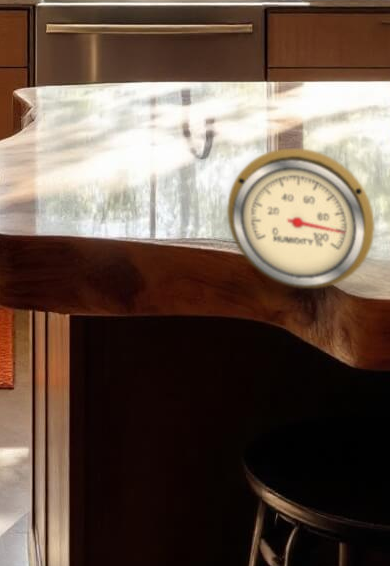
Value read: 90,%
